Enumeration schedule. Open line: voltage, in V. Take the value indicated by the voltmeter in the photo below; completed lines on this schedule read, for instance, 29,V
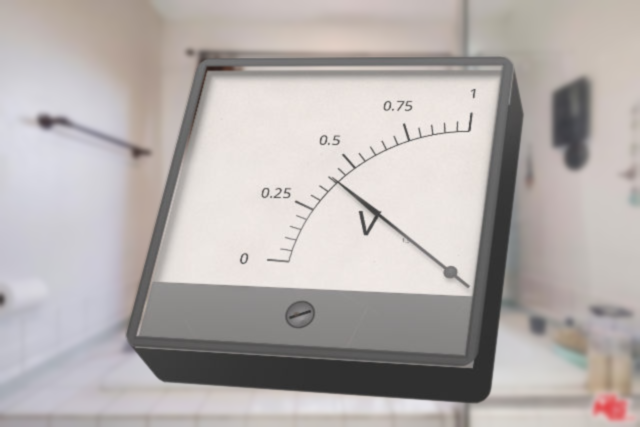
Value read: 0.4,V
